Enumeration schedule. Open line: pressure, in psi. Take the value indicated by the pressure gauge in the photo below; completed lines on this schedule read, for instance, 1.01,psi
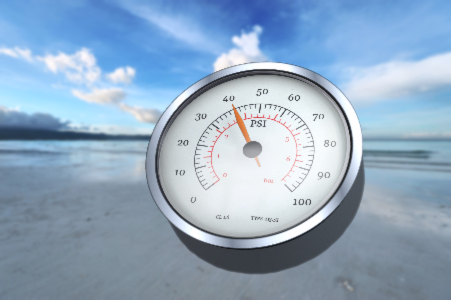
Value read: 40,psi
